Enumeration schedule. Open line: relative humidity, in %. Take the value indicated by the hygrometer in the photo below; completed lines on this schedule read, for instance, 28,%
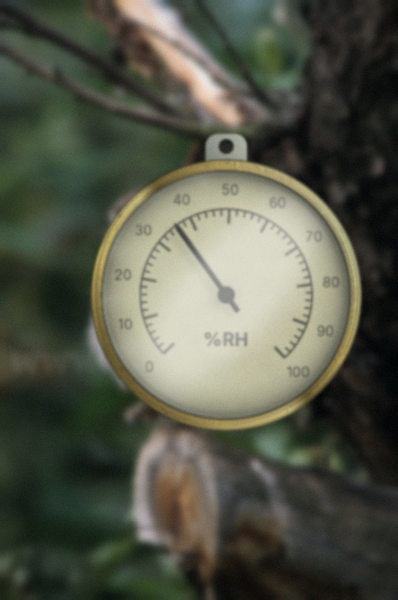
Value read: 36,%
